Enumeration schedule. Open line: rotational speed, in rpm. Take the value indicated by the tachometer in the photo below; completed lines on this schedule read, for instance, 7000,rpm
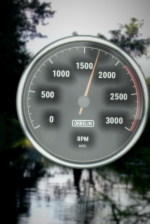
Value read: 1700,rpm
